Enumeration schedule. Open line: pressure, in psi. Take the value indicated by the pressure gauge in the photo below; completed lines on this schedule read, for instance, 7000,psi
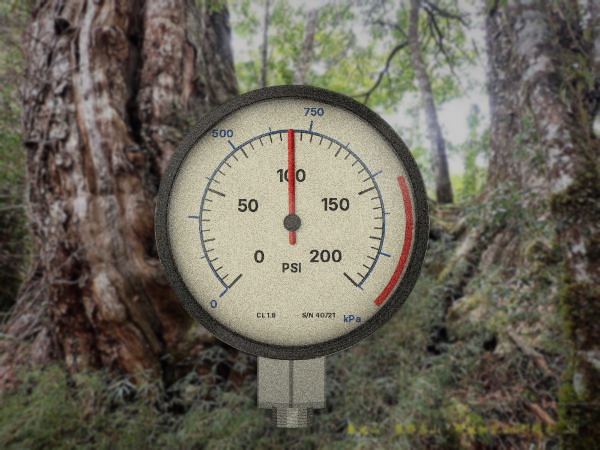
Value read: 100,psi
